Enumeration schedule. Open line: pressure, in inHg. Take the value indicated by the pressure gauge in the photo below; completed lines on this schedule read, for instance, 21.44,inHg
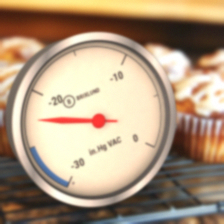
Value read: -22.5,inHg
